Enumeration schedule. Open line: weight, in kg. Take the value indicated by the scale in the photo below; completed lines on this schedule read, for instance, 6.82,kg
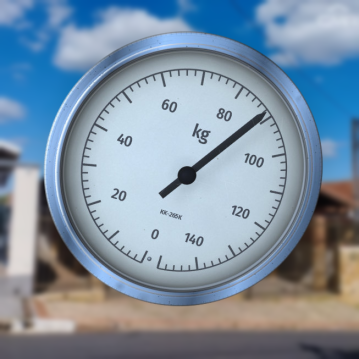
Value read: 88,kg
